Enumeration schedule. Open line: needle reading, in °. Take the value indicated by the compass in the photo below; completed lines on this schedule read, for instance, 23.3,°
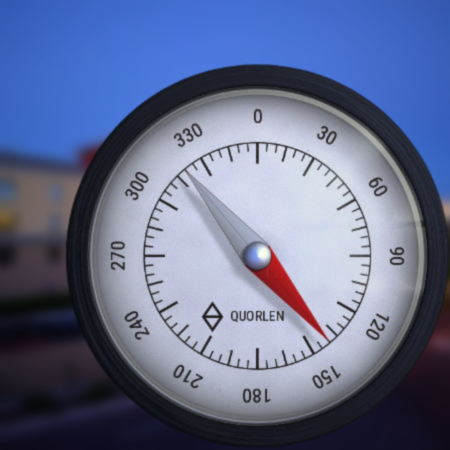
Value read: 140,°
